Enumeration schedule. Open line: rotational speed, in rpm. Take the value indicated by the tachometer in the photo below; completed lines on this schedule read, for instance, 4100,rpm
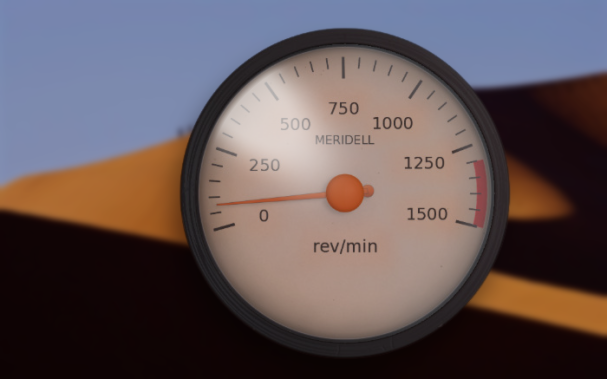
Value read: 75,rpm
